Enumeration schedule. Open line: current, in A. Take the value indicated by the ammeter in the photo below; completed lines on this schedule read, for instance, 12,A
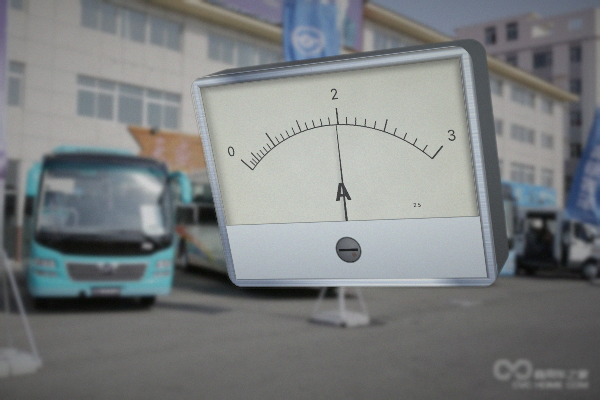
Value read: 2,A
